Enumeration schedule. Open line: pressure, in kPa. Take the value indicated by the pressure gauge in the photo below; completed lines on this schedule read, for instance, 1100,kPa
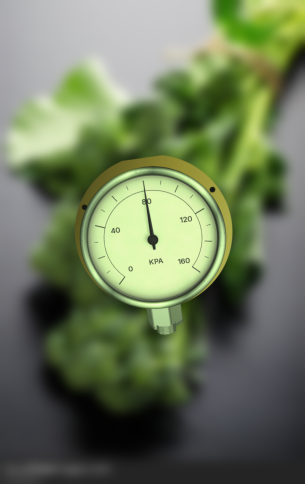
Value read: 80,kPa
